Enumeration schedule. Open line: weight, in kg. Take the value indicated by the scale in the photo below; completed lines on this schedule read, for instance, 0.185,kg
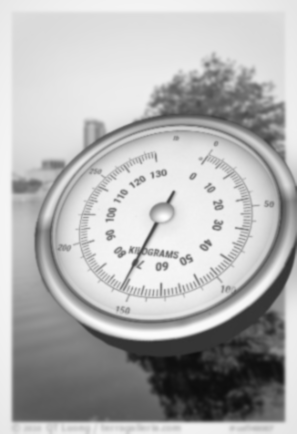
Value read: 70,kg
